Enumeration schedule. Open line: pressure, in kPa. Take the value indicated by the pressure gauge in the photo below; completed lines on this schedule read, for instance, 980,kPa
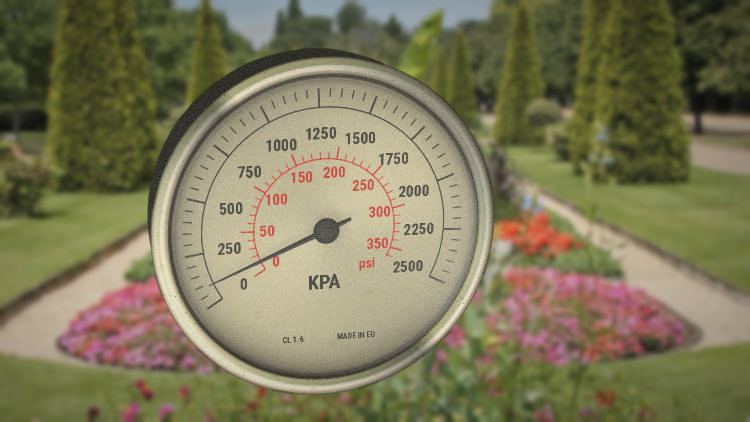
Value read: 100,kPa
